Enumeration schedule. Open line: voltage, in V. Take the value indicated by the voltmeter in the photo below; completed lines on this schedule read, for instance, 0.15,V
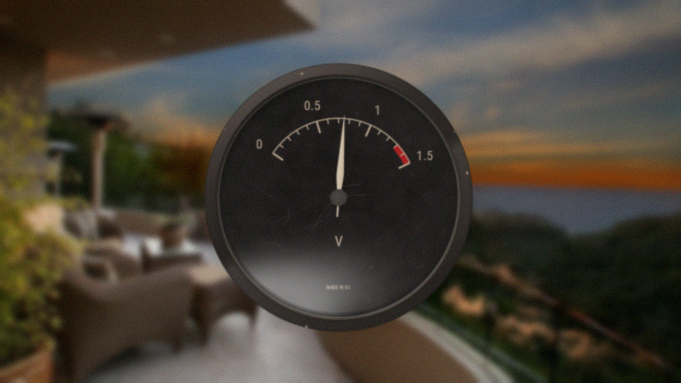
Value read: 0.75,V
